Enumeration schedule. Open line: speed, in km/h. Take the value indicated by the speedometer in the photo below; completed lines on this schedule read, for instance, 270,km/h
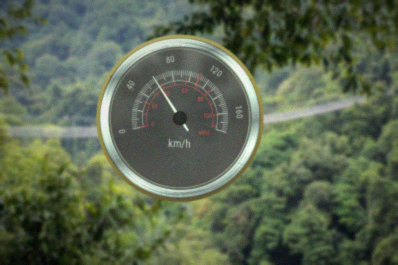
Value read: 60,km/h
